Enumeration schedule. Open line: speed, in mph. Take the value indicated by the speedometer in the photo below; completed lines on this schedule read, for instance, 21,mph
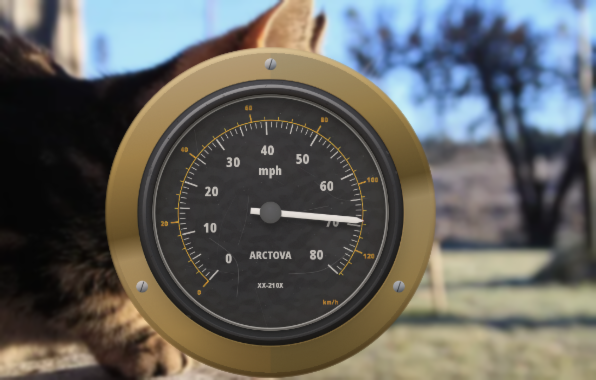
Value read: 69,mph
